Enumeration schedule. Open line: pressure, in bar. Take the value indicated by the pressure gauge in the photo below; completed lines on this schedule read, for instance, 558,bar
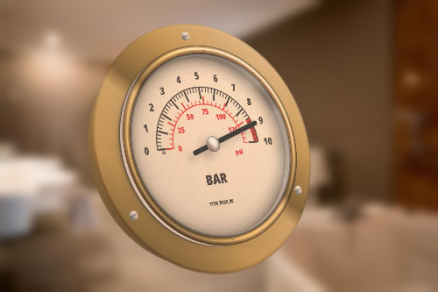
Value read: 9,bar
